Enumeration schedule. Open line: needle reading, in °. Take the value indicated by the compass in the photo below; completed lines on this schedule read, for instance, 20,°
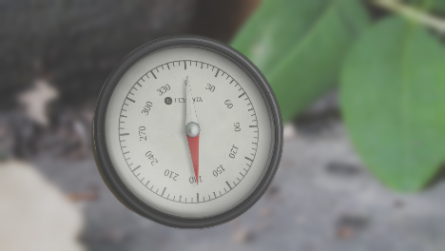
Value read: 180,°
